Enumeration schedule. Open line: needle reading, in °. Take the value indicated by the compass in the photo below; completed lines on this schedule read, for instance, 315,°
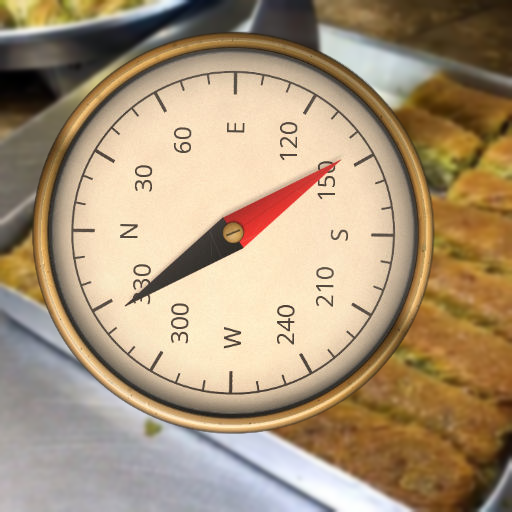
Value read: 145,°
